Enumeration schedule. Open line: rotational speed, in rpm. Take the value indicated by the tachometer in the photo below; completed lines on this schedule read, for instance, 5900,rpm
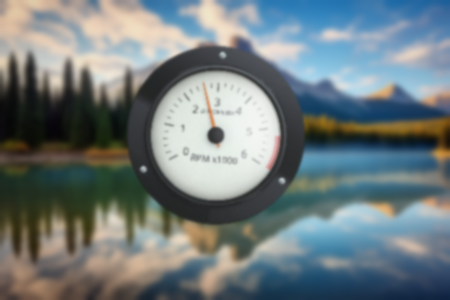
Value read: 2600,rpm
